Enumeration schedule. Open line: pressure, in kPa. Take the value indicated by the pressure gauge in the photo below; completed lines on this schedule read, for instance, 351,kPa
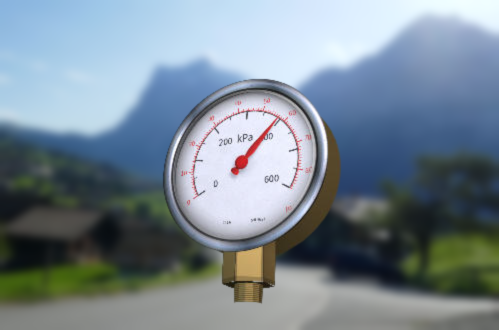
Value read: 400,kPa
